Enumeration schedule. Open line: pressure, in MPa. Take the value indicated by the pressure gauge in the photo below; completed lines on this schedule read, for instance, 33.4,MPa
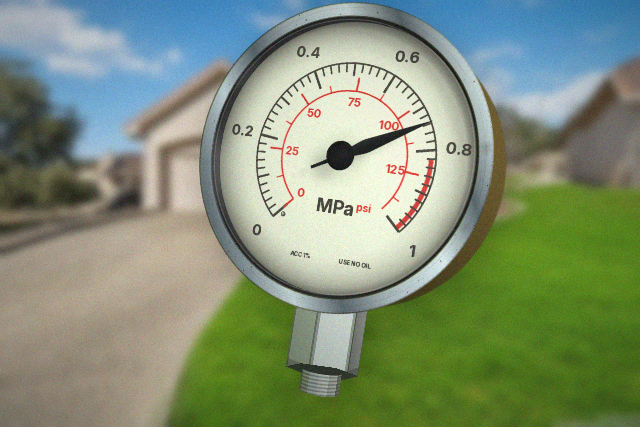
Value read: 0.74,MPa
